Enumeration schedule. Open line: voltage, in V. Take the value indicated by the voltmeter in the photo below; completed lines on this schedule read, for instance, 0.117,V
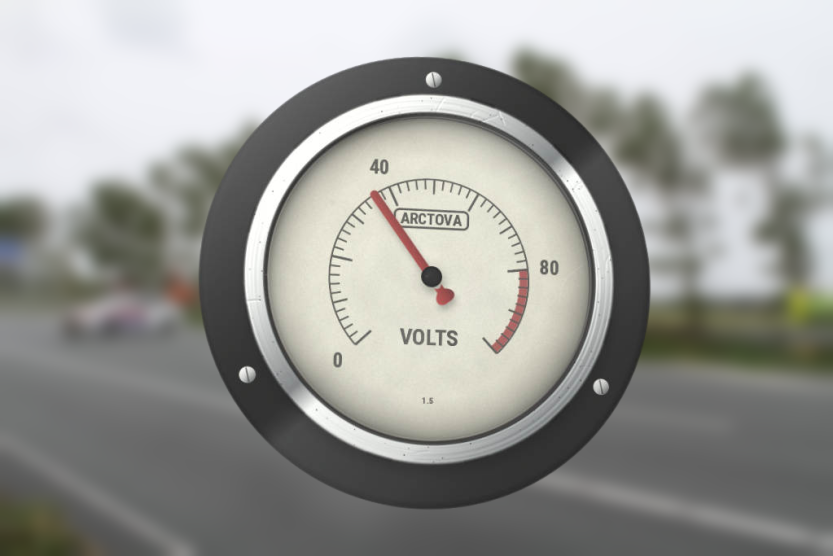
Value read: 36,V
